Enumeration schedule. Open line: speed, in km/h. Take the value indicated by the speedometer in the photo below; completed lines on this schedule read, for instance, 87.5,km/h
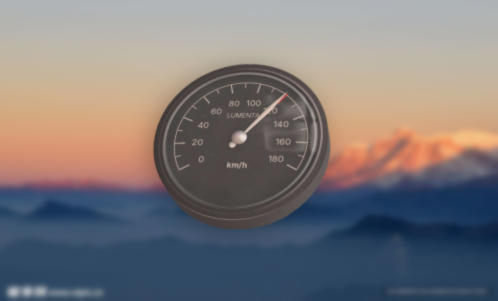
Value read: 120,km/h
